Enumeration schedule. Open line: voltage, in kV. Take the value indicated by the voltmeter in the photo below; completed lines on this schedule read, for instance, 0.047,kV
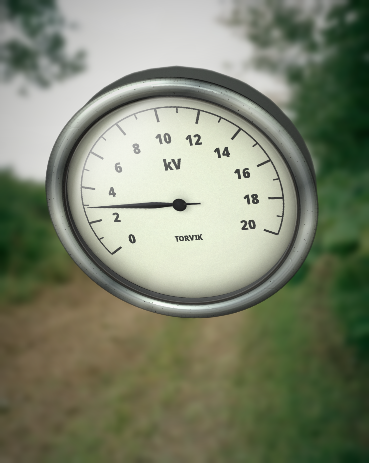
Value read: 3,kV
